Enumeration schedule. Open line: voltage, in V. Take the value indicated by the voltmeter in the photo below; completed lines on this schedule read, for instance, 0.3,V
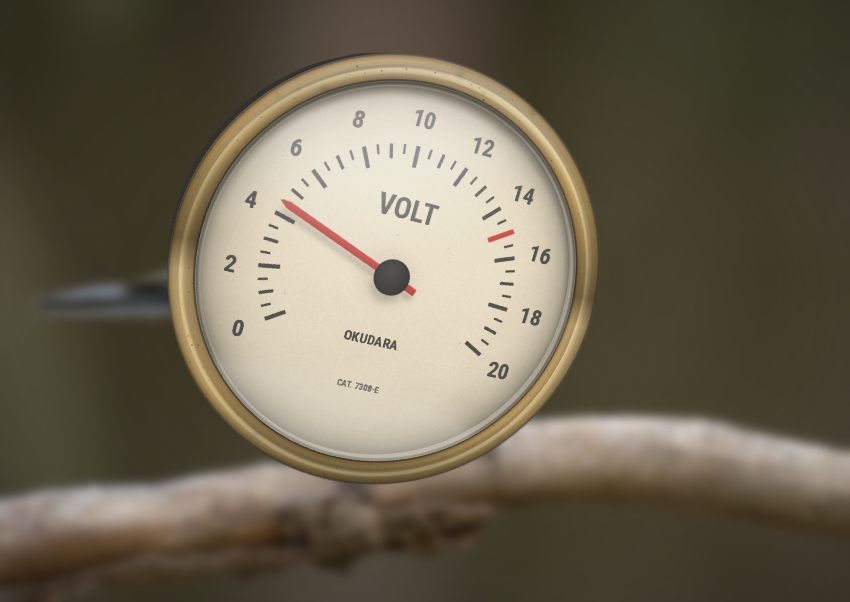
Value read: 4.5,V
